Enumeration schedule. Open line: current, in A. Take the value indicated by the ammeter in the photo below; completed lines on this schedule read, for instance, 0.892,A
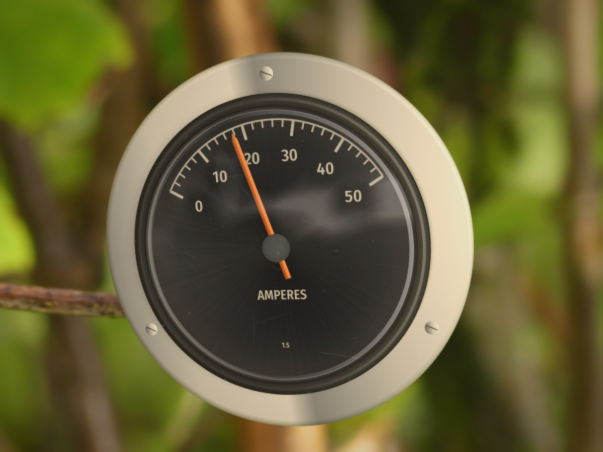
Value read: 18,A
